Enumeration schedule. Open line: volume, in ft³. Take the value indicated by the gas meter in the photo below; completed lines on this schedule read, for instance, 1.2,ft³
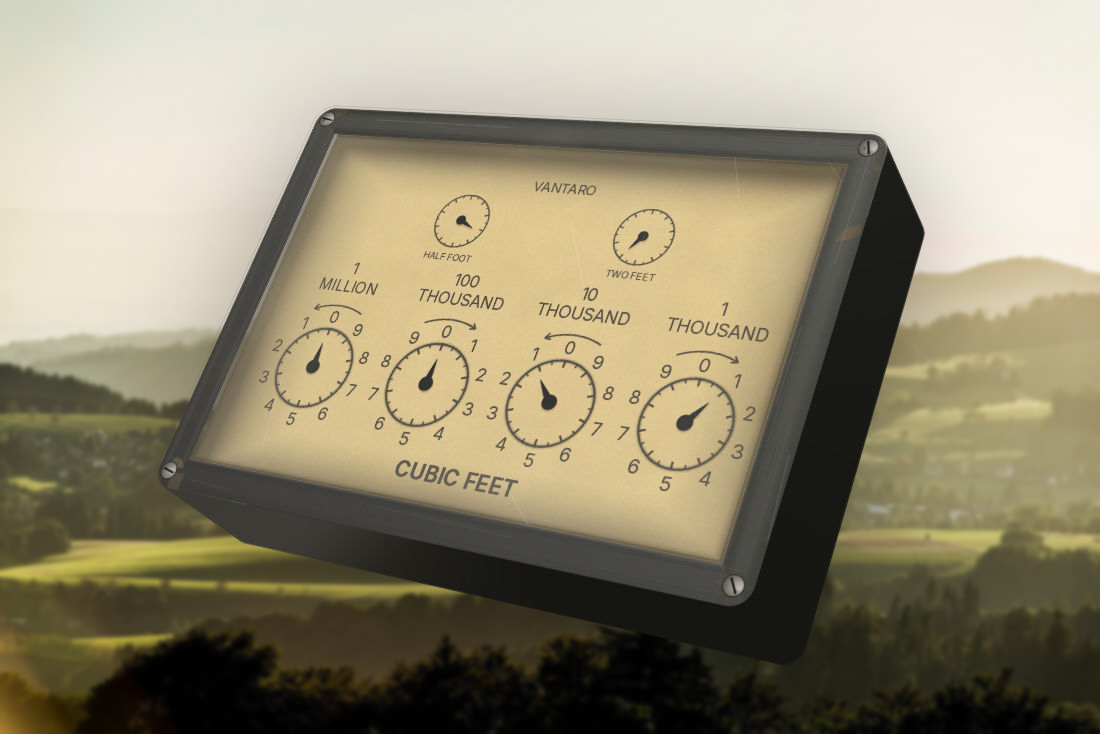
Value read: 1100,ft³
